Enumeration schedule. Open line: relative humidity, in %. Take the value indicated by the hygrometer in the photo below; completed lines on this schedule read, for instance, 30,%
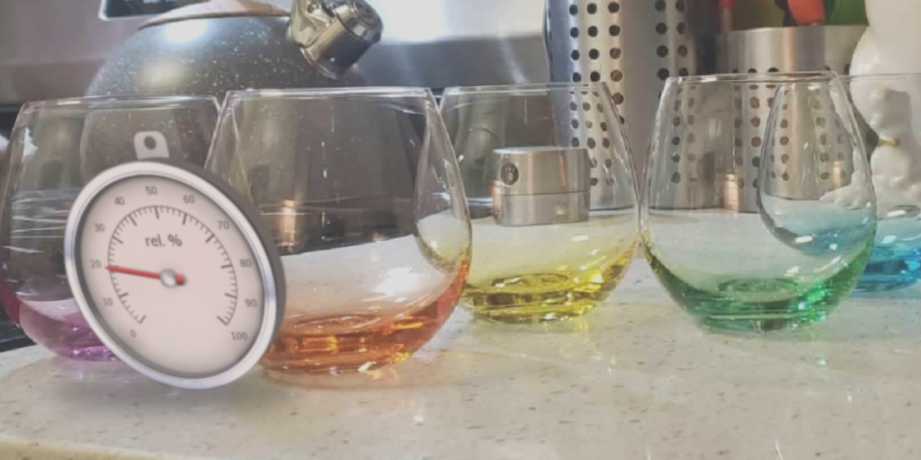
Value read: 20,%
